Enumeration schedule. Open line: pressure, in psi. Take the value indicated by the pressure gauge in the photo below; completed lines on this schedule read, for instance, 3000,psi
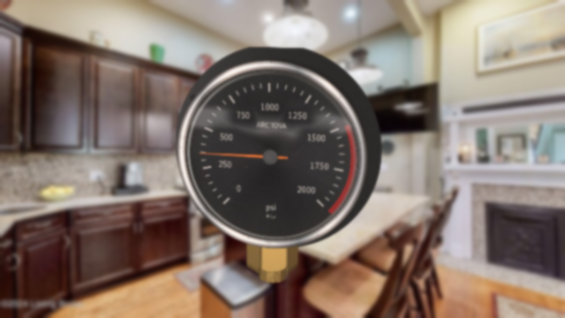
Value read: 350,psi
